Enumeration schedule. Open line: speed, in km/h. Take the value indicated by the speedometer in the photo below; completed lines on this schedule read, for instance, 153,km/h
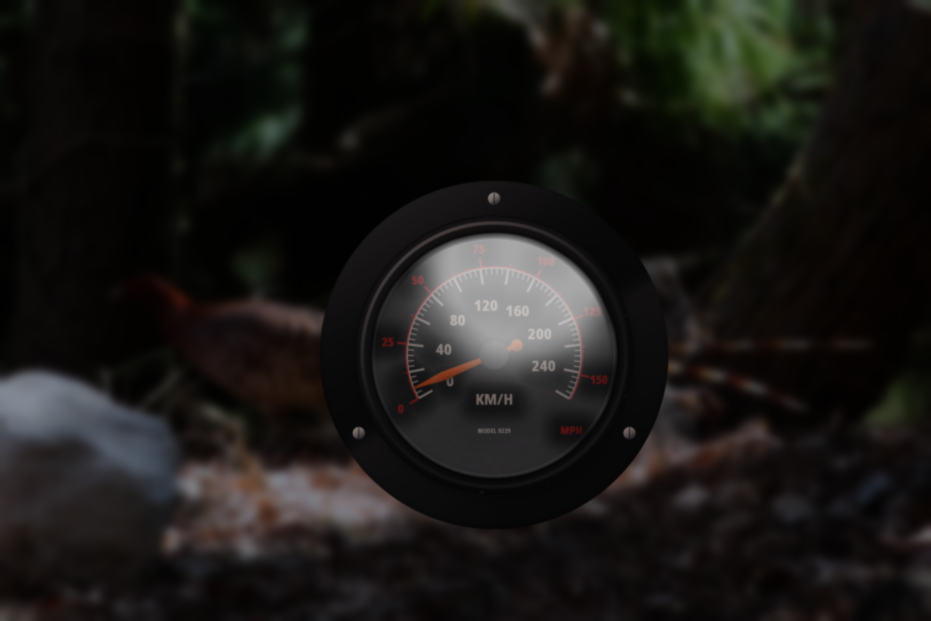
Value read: 8,km/h
